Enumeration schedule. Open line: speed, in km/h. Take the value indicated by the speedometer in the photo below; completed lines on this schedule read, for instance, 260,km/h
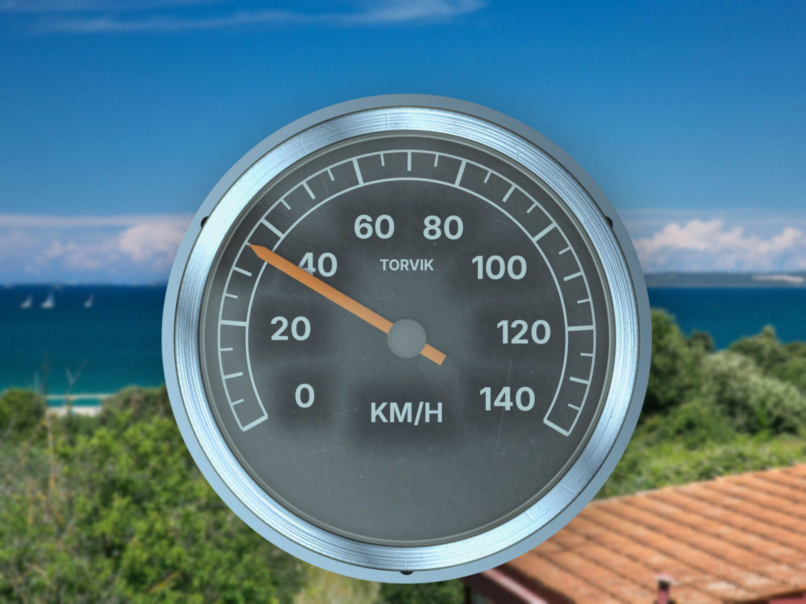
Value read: 35,km/h
